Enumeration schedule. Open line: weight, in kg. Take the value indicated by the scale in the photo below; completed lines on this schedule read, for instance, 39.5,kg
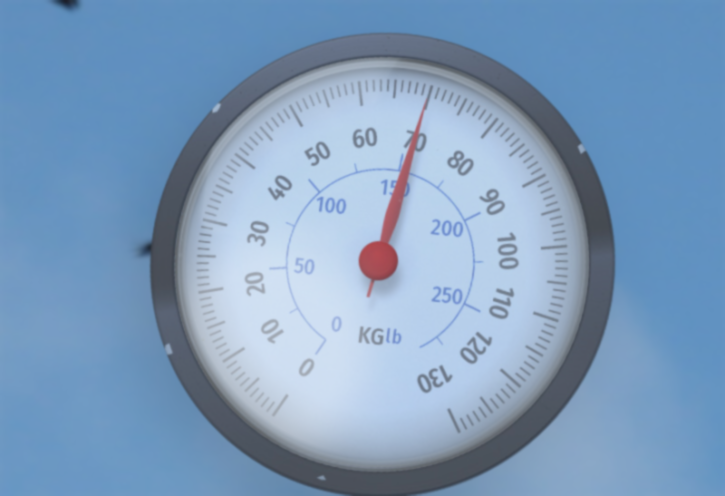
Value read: 70,kg
